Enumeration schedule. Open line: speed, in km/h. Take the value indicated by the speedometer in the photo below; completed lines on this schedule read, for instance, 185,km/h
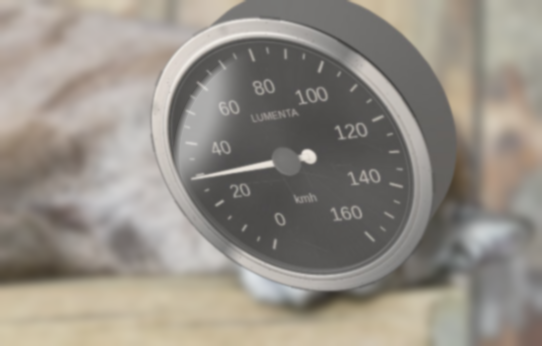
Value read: 30,km/h
